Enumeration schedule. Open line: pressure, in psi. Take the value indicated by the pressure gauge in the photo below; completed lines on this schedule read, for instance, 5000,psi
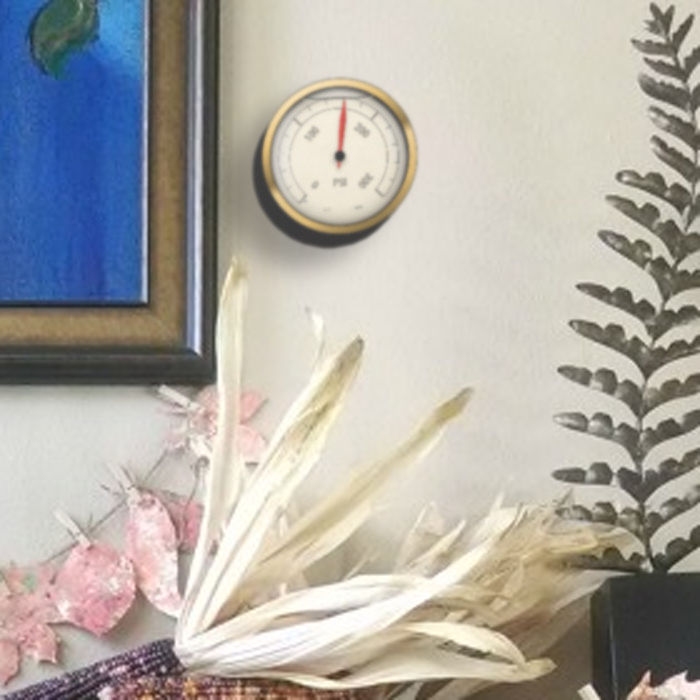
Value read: 160,psi
